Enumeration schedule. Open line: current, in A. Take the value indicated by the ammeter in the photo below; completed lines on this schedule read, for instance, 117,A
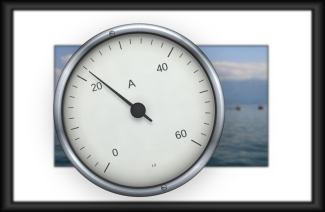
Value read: 22,A
